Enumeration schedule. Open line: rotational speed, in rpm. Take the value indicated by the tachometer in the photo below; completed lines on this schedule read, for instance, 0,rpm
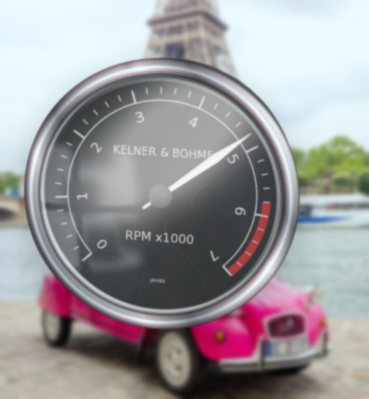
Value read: 4800,rpm
